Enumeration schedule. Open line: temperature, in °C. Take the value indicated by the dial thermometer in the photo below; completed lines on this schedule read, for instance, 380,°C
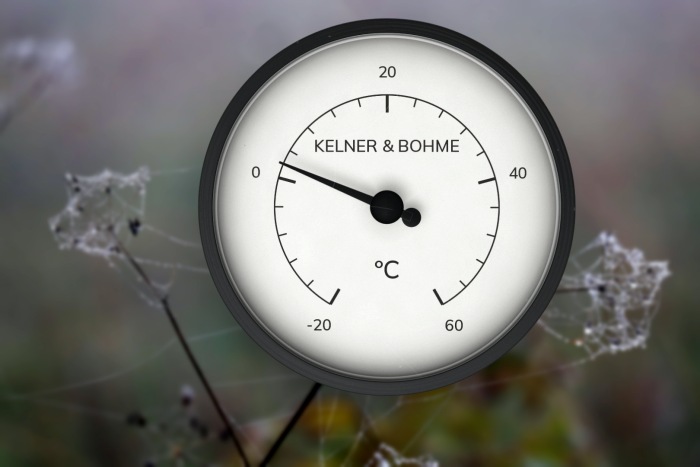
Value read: 2,°C
